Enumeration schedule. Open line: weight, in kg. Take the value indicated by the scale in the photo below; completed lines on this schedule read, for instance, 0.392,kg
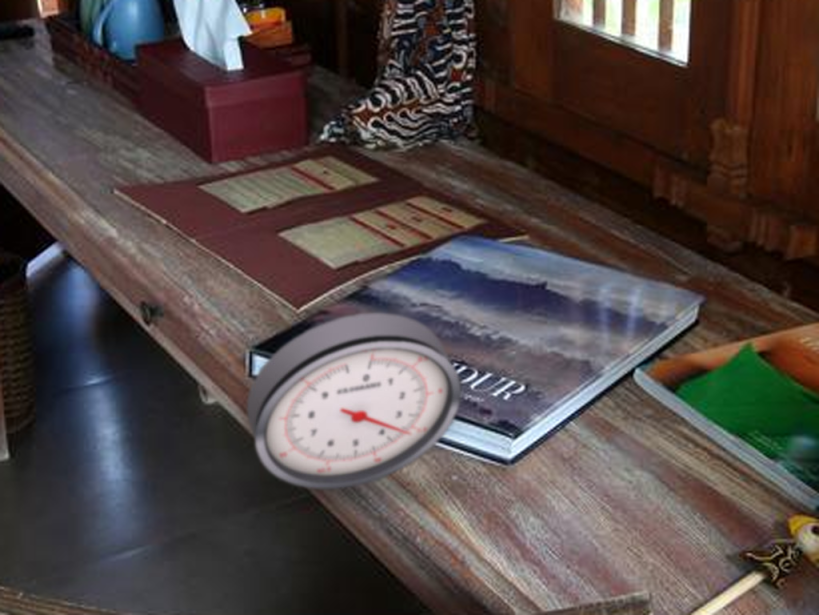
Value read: 3.5,kg
